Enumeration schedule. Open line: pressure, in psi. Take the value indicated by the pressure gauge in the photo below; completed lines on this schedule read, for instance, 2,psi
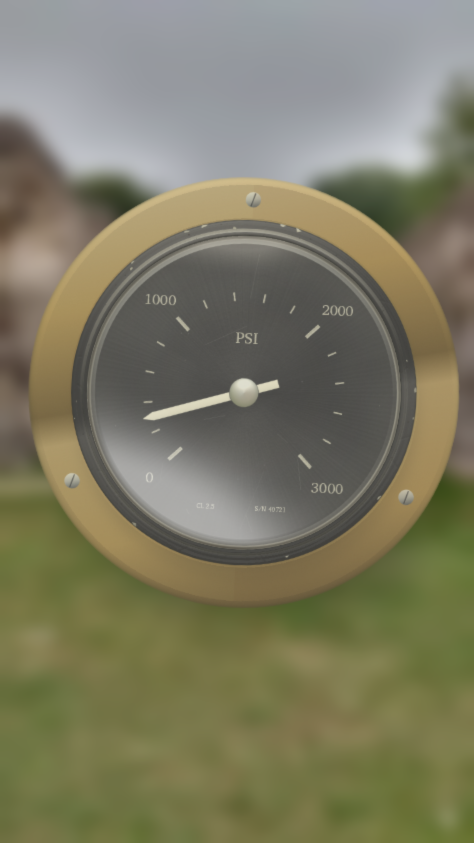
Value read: 300,psi
